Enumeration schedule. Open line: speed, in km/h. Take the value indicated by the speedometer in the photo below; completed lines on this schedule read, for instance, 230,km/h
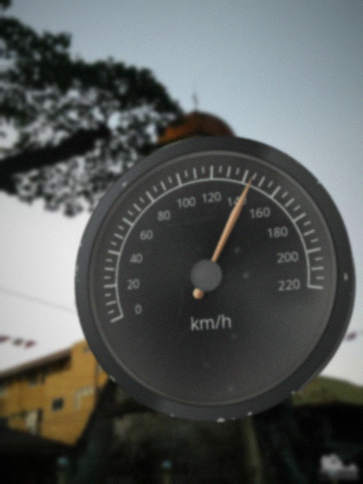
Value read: 145,km/h
